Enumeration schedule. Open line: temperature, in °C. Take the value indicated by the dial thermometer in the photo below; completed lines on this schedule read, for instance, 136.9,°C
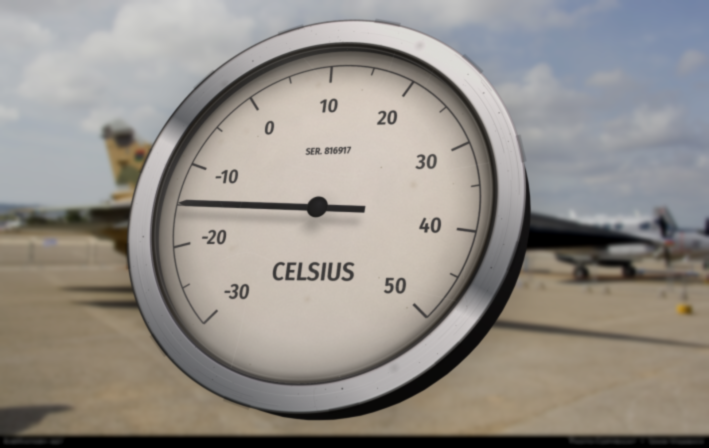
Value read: -15,°C
